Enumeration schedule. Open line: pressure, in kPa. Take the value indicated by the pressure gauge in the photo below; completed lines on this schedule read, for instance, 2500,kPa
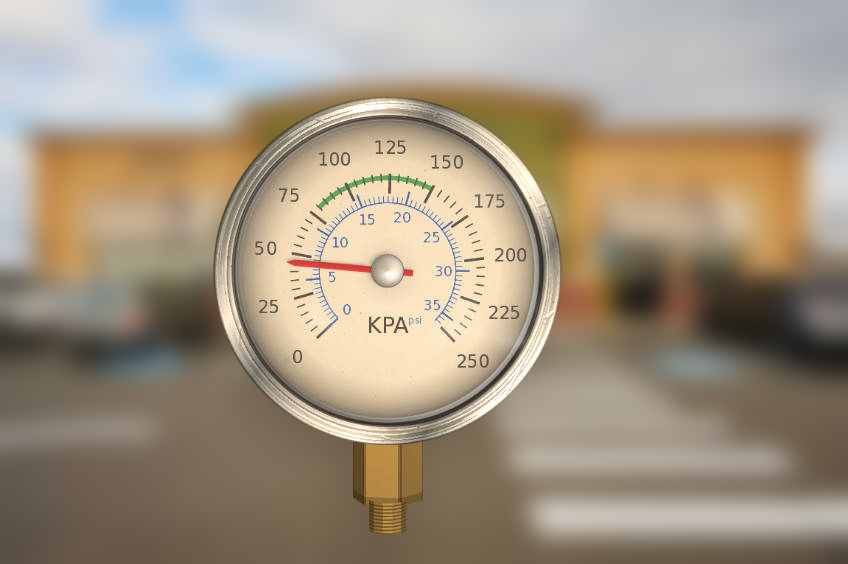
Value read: 45,kPa
